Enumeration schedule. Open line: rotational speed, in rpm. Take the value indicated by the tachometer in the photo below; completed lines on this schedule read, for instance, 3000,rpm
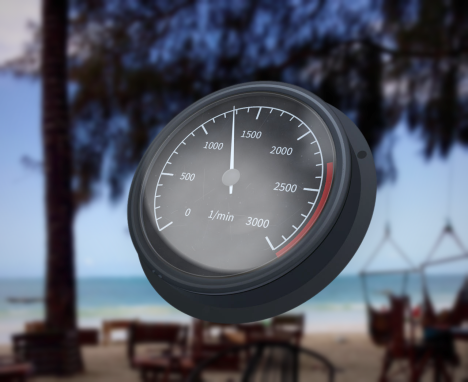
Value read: 1300,rpm
